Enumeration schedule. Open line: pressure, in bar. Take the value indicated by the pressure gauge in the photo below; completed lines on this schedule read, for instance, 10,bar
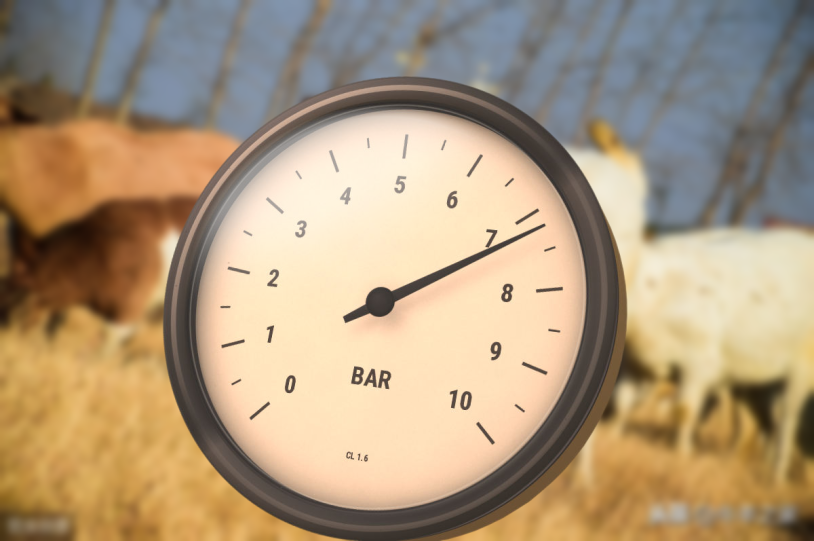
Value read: 7.25,bar
